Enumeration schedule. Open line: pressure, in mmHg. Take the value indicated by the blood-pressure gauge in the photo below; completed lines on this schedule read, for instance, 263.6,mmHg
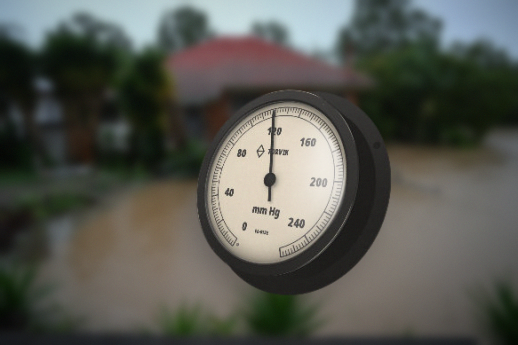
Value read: 120,mmHg
